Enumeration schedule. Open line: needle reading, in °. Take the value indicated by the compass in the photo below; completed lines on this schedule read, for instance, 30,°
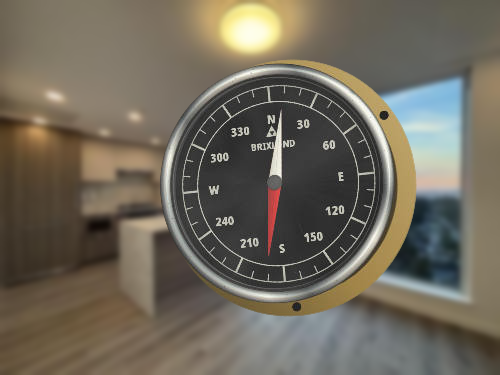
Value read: 190,°
